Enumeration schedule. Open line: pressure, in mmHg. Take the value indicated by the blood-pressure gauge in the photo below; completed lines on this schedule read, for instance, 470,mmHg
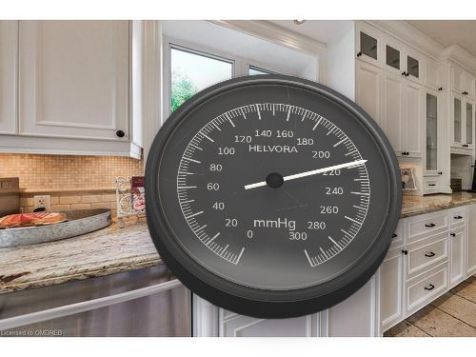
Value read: 220,mmHg
